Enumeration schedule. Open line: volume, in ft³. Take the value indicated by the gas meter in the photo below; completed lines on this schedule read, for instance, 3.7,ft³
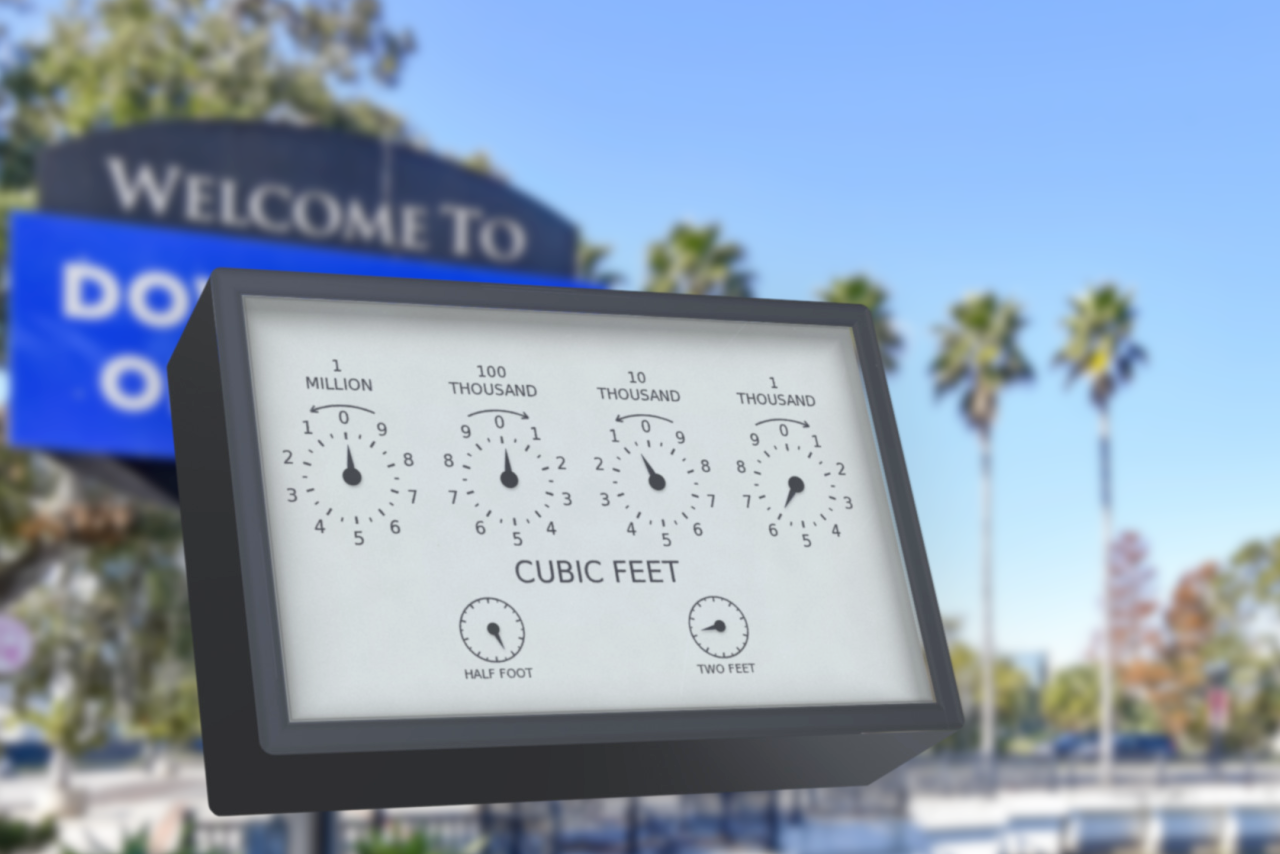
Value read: 600,ft³
